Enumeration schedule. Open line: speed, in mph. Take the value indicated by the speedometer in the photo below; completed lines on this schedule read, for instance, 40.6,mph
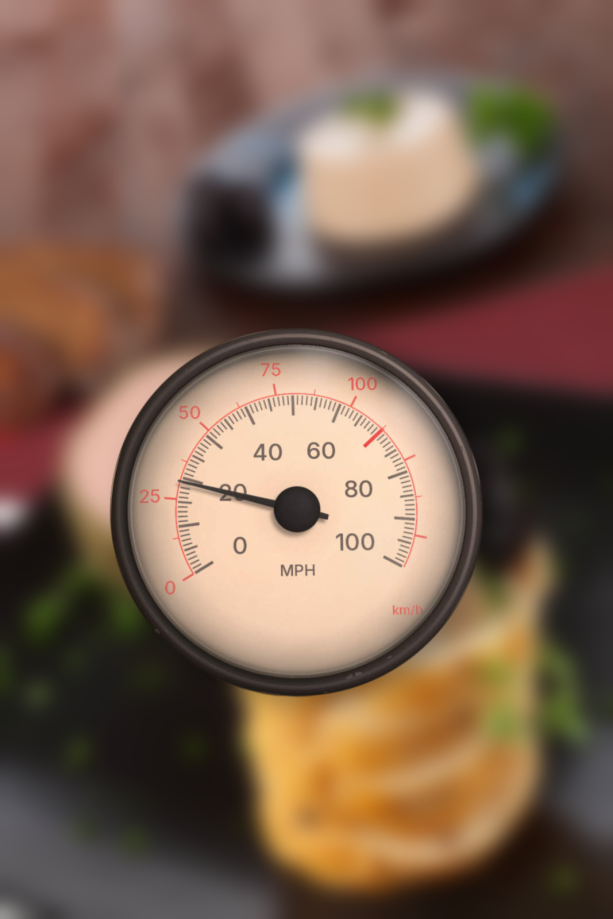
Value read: 19,mph
